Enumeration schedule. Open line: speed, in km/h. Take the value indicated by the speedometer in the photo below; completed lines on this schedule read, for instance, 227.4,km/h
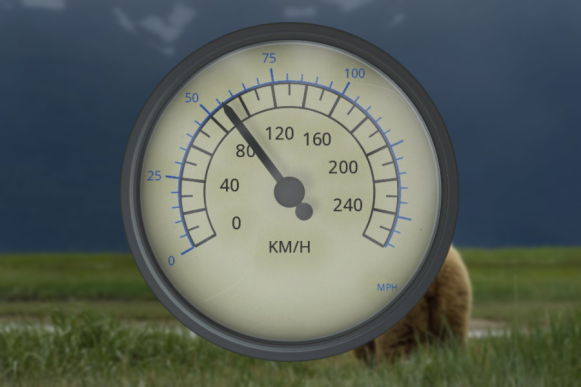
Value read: 90,km/h
